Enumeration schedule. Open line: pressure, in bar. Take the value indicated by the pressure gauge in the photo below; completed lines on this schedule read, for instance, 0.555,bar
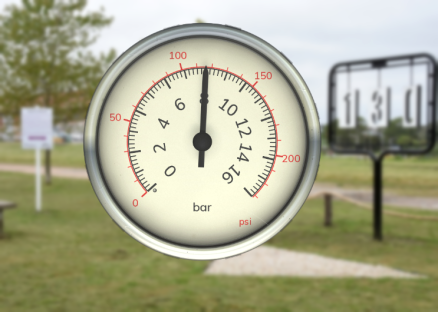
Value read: 8,bar
